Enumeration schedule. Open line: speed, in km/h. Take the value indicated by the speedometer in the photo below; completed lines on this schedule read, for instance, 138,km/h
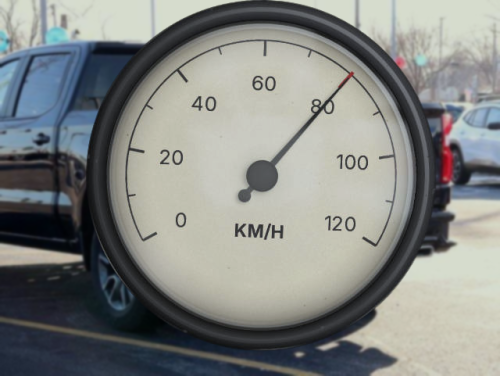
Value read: 80,km/h
